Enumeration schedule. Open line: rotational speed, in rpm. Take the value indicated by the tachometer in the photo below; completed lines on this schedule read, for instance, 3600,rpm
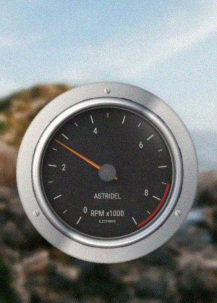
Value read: 2750,rpm
